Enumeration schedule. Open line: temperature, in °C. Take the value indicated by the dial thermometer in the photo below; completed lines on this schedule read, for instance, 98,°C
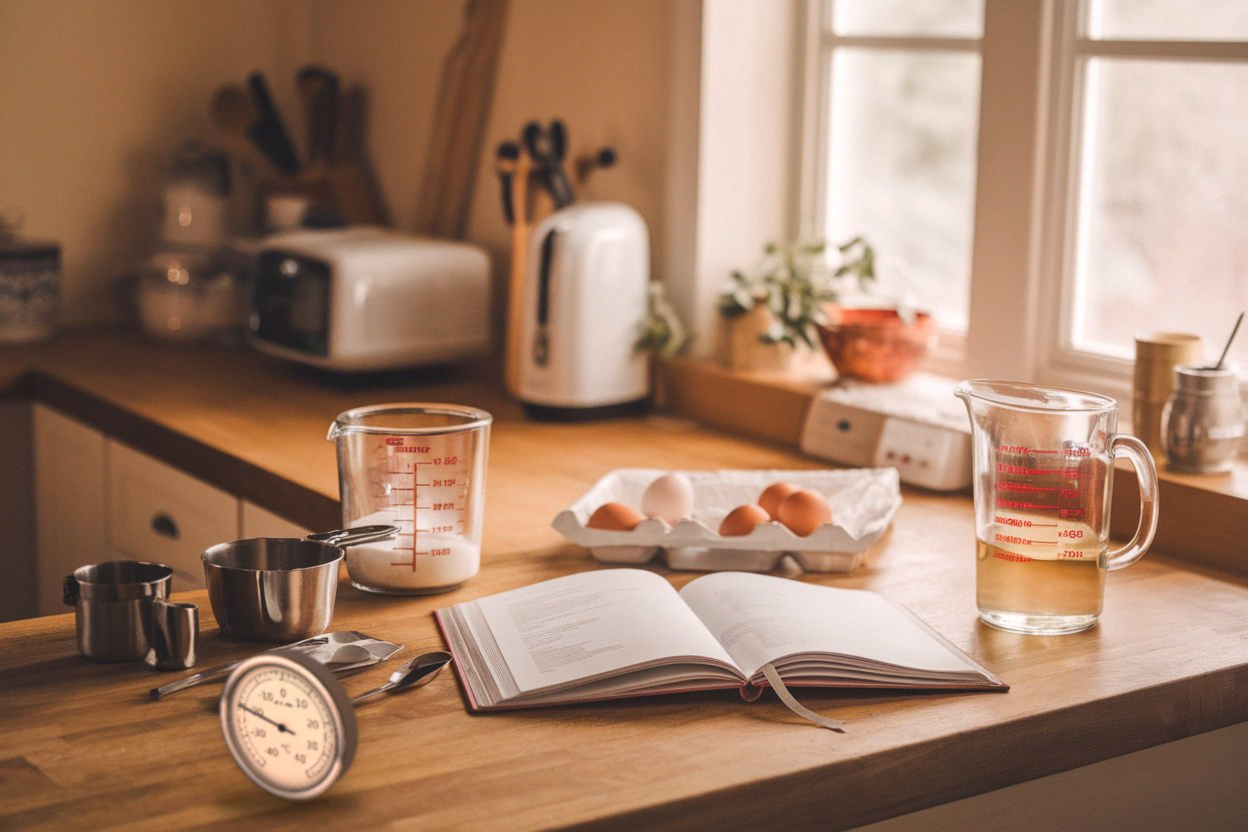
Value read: -20,°C
